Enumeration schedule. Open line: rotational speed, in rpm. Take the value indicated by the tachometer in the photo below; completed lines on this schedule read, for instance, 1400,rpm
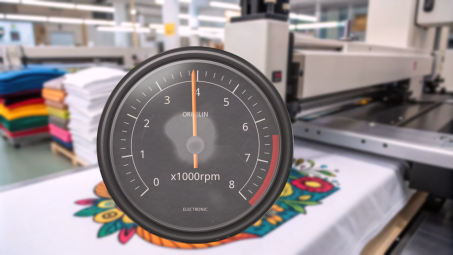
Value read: 3900,rpm
